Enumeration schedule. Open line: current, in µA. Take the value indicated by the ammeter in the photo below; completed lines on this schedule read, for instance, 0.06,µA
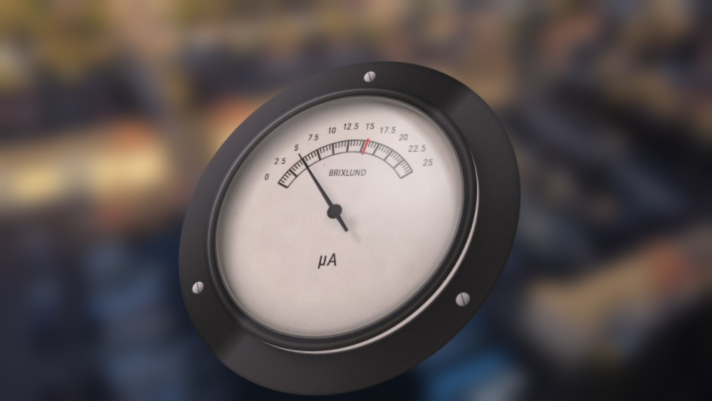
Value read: 5,µA
